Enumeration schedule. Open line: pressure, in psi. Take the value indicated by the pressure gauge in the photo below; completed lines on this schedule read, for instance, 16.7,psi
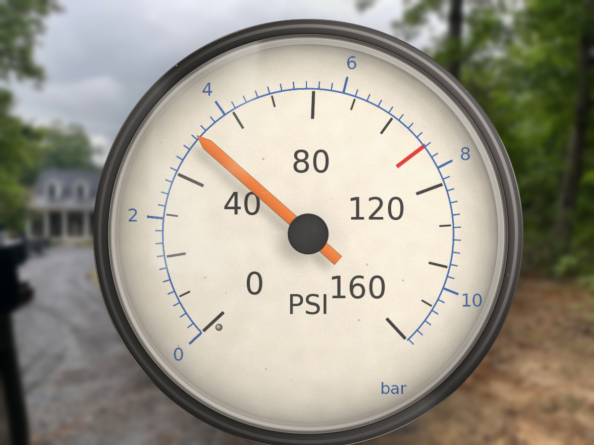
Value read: 50,psi
